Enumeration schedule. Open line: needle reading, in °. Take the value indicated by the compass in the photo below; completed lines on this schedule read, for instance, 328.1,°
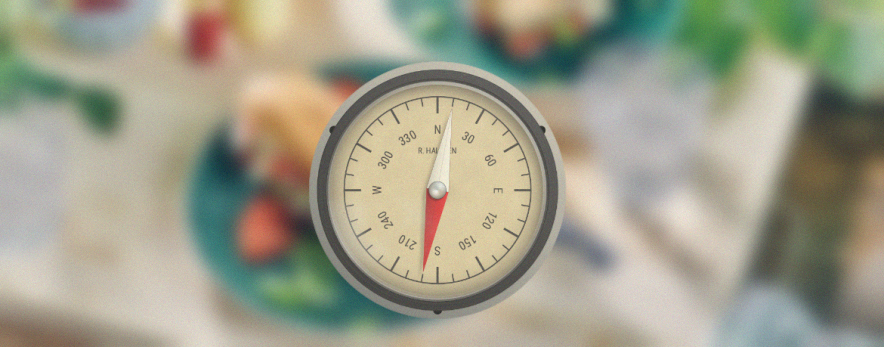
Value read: 190,°
